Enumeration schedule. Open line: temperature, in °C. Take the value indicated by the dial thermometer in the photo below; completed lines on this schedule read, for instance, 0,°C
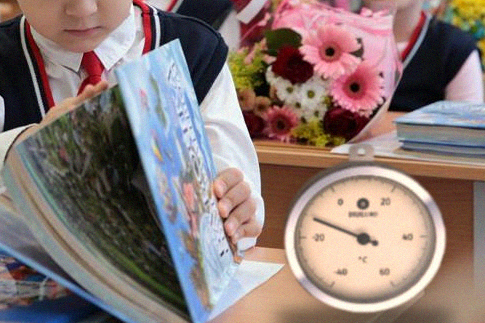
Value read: -12,°C
